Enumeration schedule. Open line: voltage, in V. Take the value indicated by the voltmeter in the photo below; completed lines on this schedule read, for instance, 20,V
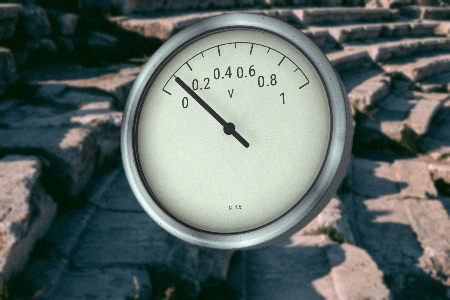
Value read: 0.1,V
